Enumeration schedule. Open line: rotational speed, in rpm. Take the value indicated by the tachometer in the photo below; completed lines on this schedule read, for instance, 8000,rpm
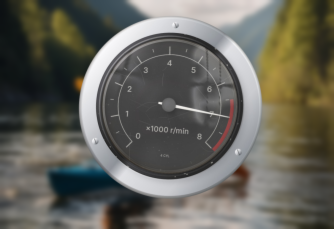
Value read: 7000,rpm
